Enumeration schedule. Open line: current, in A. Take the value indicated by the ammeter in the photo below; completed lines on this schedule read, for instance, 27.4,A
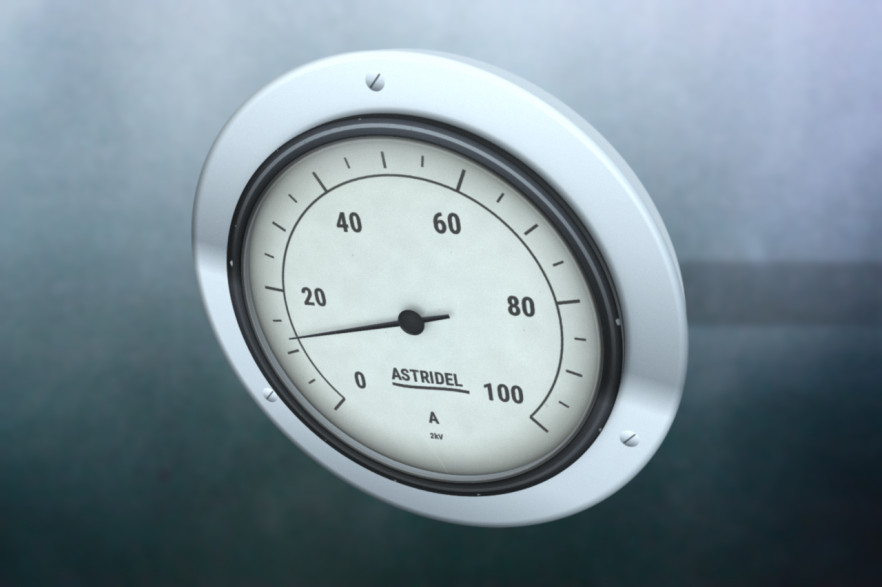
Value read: 12.5,A
